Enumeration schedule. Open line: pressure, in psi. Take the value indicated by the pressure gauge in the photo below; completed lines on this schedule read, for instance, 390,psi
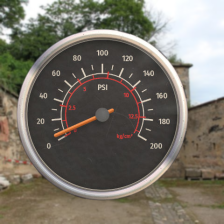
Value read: 5,psi
